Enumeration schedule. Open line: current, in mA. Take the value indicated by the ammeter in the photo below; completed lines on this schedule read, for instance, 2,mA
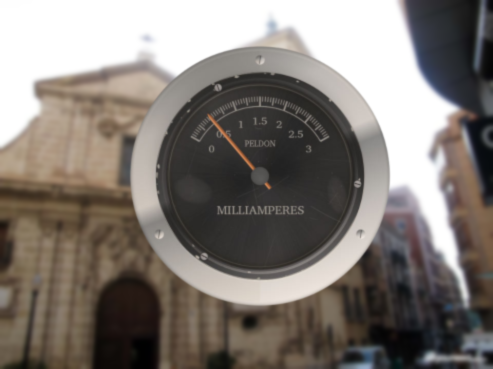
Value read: 0.5,mA
